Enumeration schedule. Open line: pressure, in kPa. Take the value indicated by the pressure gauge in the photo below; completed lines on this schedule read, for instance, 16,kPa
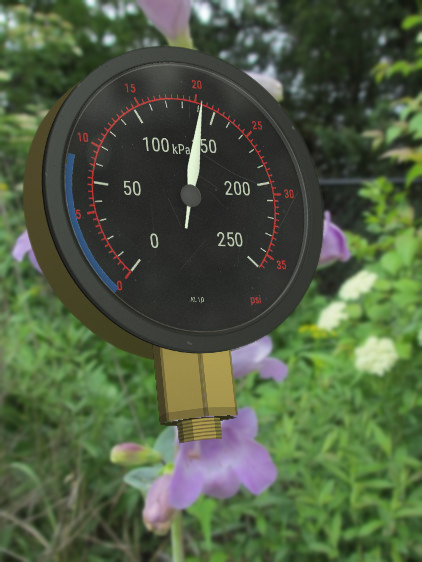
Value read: 140,kPa
